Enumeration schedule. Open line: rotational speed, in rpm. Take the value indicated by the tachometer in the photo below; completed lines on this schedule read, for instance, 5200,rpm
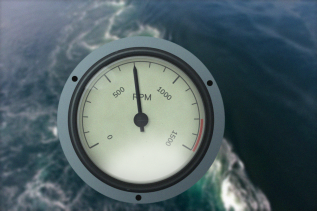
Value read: 700,rpm
